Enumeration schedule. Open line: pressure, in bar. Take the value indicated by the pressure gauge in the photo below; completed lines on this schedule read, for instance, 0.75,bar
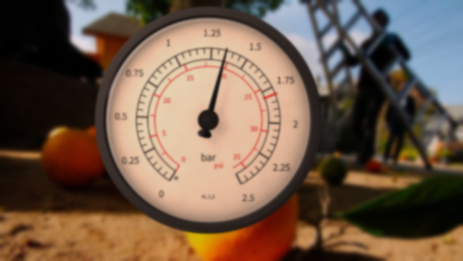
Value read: 1.35,bar
